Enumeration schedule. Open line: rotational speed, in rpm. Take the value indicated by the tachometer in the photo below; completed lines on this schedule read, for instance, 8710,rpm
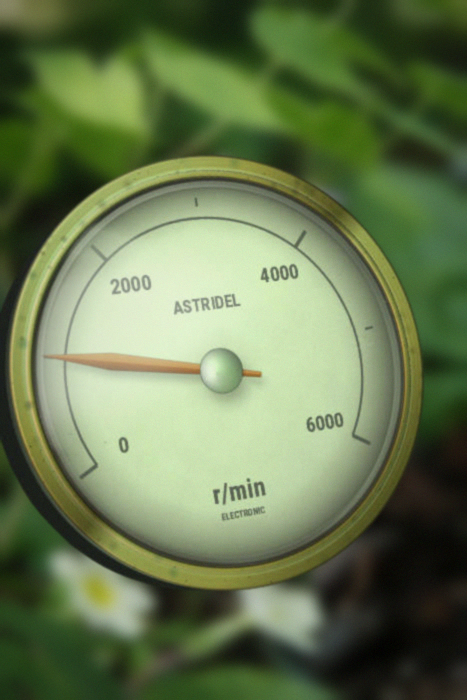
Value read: 1000,rpm
